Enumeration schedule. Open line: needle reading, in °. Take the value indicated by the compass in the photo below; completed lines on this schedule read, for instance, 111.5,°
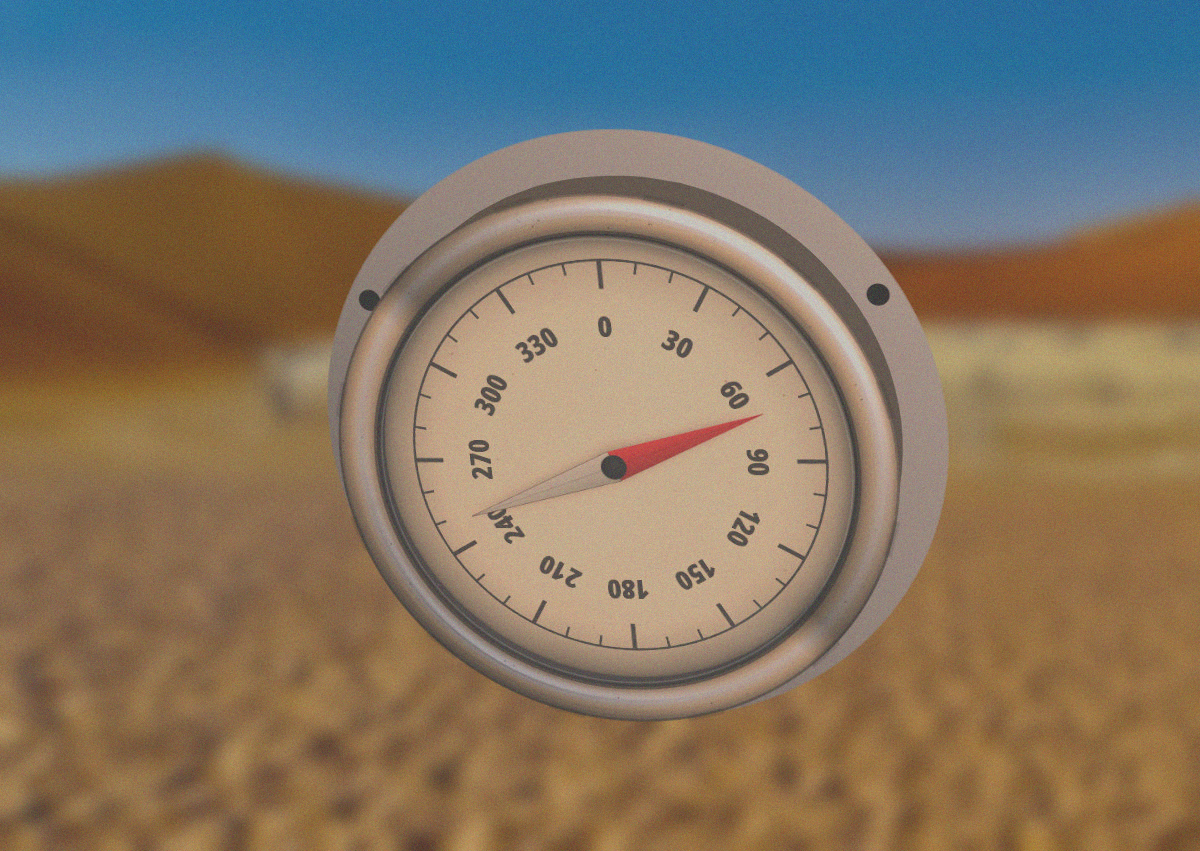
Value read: 70,°
